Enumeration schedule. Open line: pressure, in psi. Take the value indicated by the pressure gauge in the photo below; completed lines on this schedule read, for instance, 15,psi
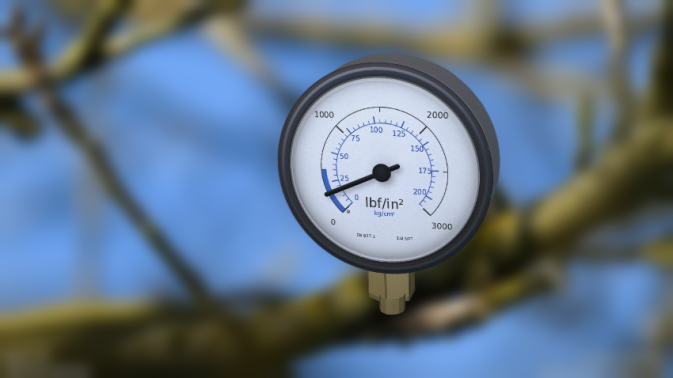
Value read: 250,psi
